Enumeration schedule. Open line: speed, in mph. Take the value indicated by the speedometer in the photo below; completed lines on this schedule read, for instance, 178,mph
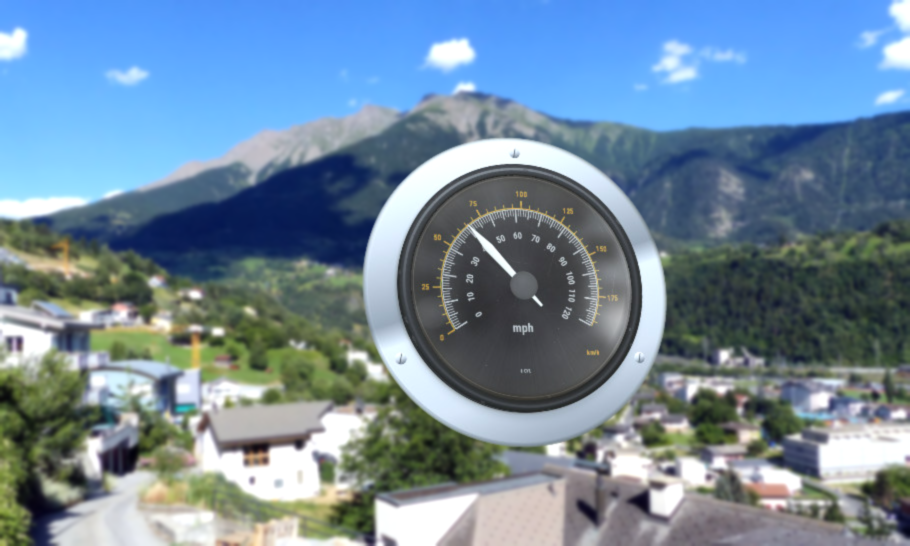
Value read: 40,mph
